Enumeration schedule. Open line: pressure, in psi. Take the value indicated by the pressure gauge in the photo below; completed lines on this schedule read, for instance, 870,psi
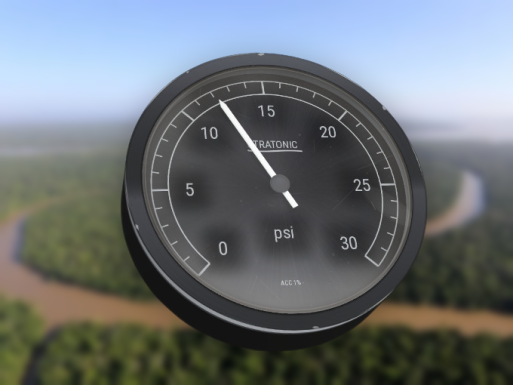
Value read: 12,psi
